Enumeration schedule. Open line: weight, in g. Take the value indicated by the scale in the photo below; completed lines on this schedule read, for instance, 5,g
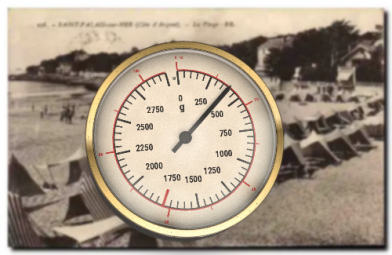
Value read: 400,g
